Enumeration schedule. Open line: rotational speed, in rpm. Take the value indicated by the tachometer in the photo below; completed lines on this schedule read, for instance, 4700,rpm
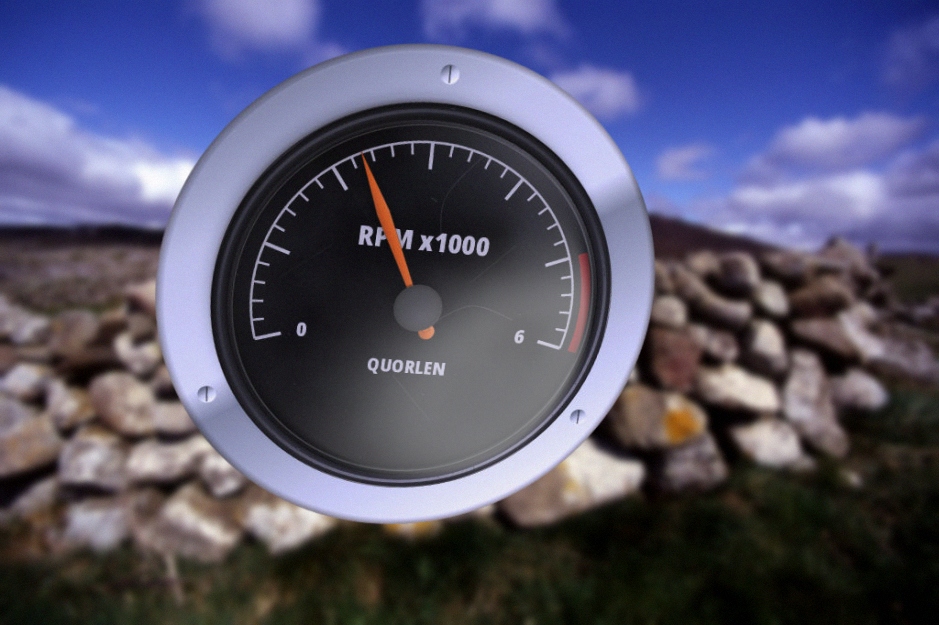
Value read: 2300,rpm
